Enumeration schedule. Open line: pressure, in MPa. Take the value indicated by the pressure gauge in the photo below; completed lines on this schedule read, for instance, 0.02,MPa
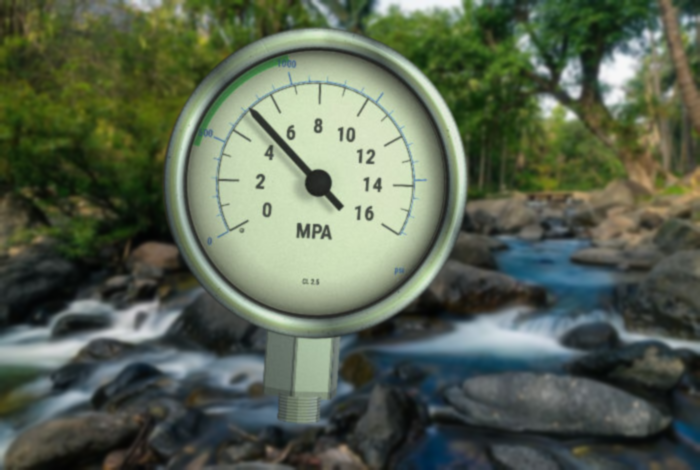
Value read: 5,MPa
